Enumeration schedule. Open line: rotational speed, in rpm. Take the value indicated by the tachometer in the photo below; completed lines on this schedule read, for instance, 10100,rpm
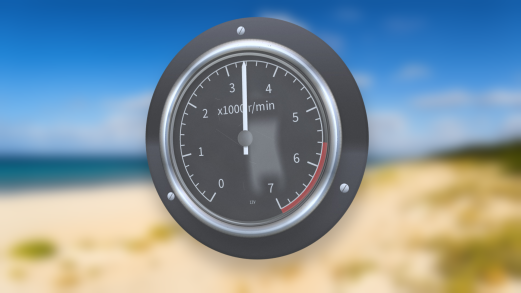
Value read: 3400,rpm
